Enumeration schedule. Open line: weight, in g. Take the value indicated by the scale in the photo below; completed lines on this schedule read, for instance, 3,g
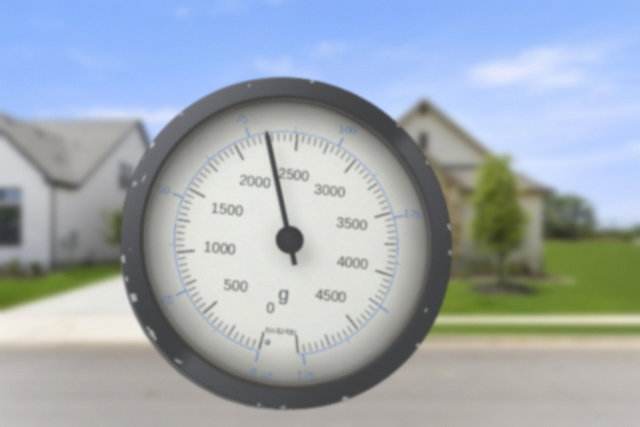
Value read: 2250,g
